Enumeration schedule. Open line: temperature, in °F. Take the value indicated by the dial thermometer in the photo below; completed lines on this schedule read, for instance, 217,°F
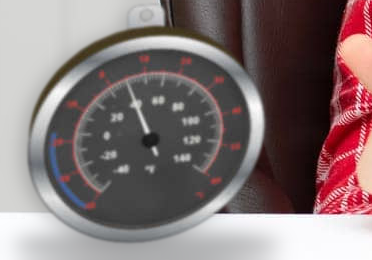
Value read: 40,°F
